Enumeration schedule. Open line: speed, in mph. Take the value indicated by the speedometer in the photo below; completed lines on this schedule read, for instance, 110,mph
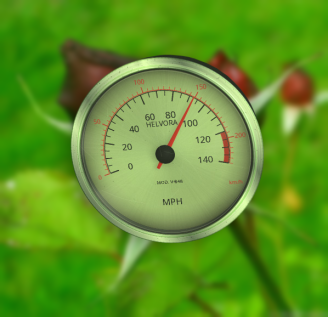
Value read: 92.5,mph
